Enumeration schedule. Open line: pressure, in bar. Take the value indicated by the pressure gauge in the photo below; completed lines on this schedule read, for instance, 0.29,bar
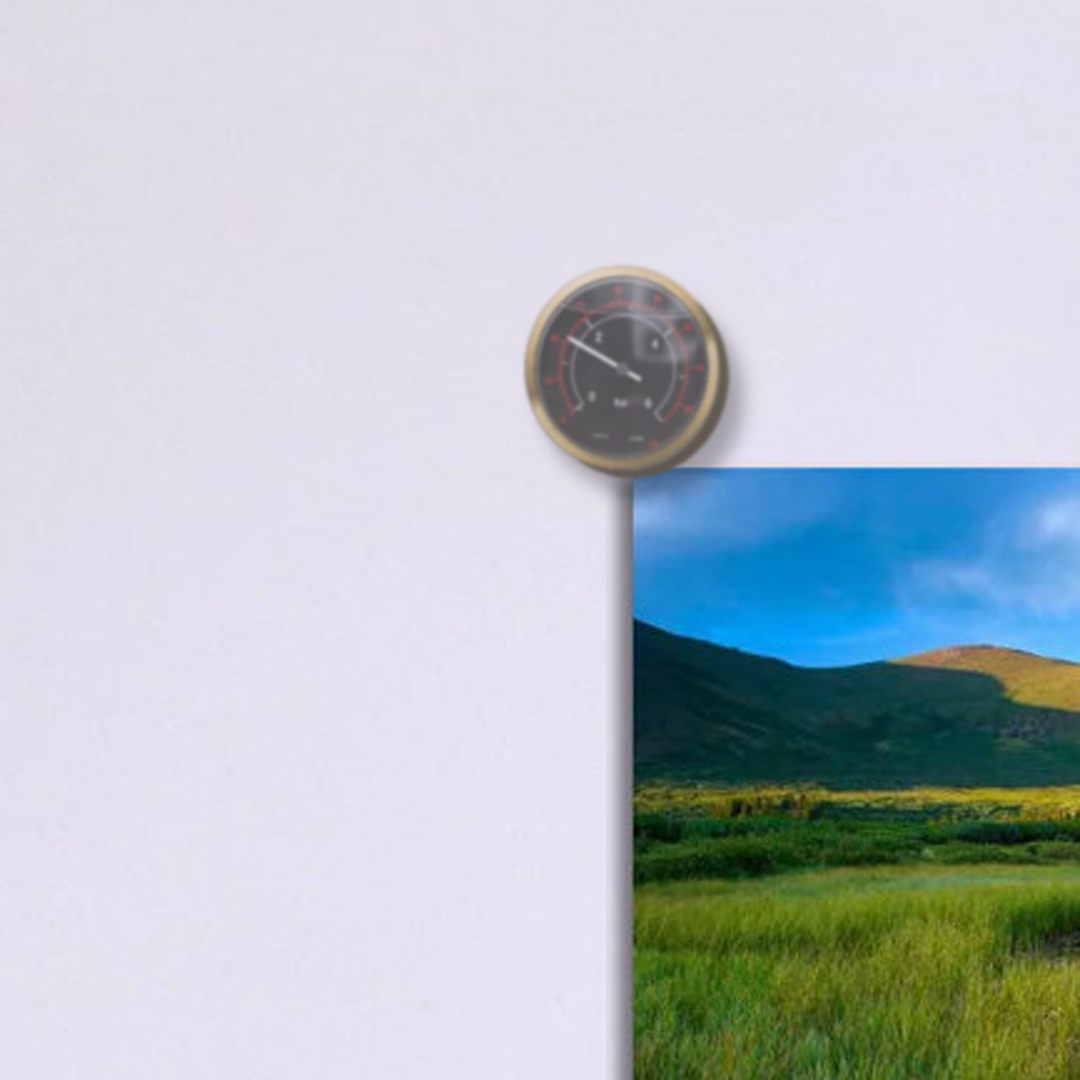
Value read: 1.5,bar
